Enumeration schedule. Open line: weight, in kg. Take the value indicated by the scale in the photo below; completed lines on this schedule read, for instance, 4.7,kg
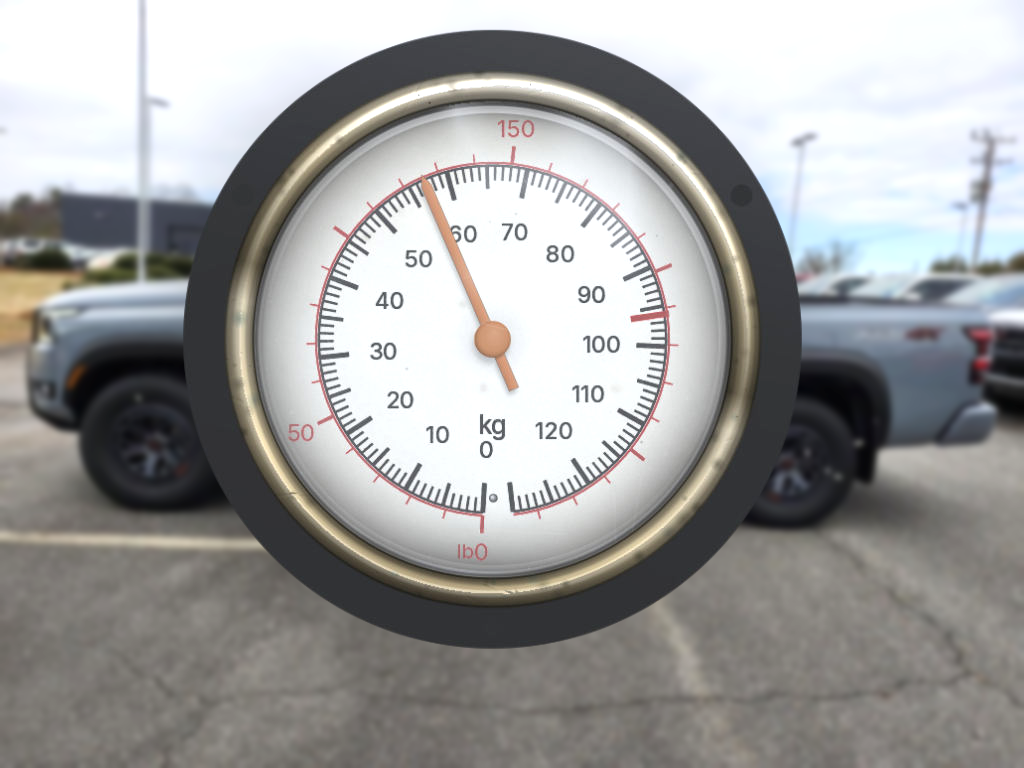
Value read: 57,kg
